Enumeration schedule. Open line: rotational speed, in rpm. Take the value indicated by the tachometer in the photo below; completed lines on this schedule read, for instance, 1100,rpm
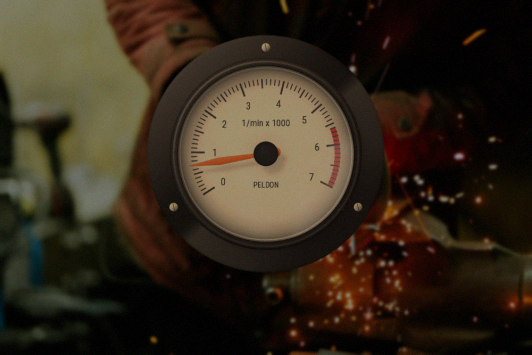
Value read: 700,rpm
